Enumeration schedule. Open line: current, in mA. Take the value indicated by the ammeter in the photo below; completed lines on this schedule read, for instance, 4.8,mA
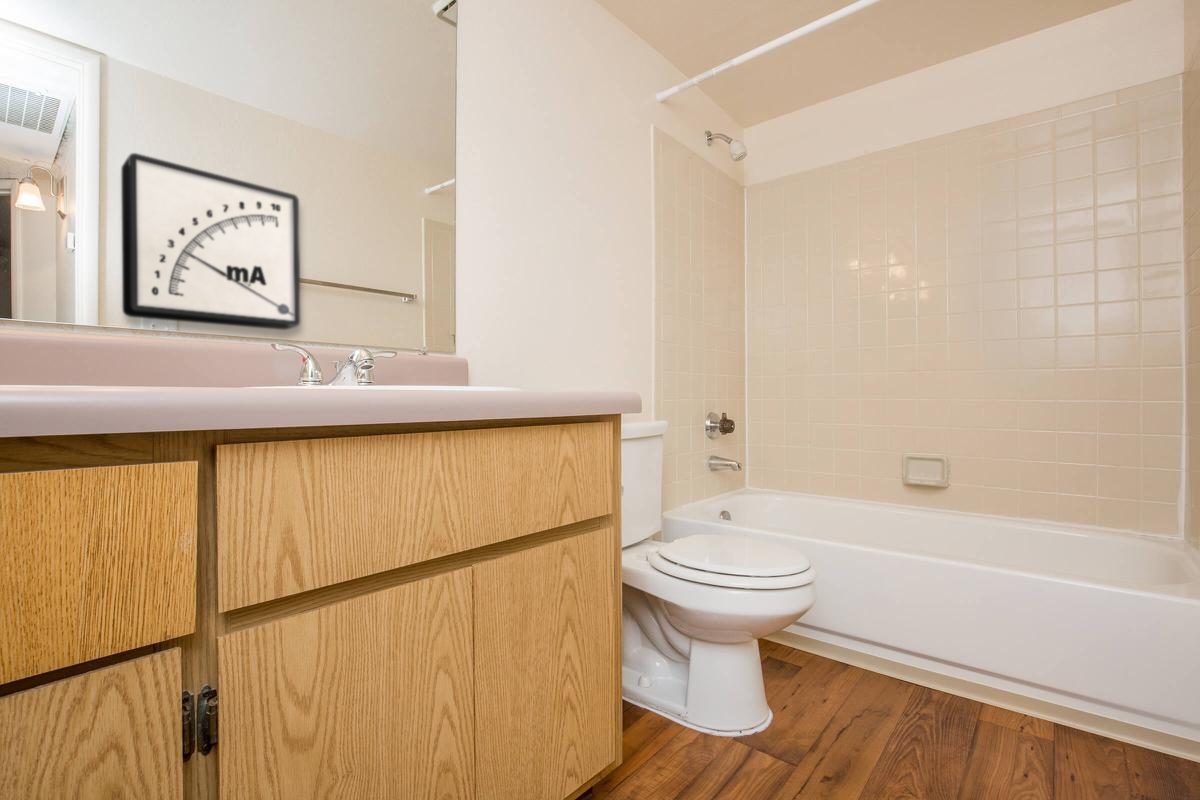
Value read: 3,mA
